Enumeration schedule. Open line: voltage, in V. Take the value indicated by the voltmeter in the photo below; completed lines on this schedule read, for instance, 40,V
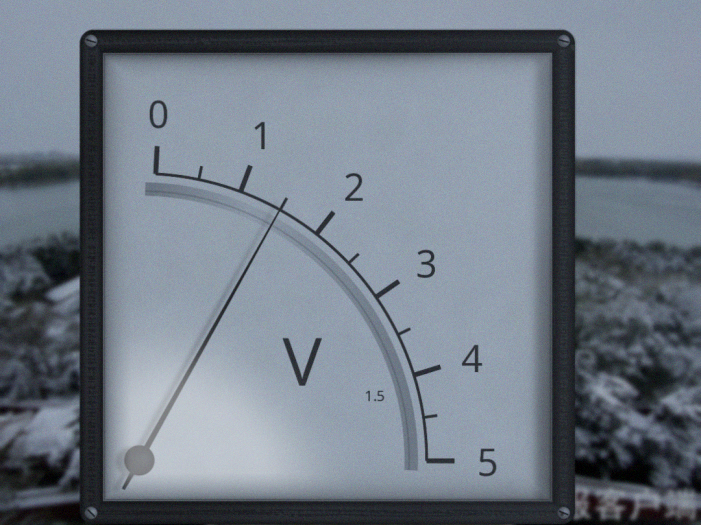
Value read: 1.5,V
